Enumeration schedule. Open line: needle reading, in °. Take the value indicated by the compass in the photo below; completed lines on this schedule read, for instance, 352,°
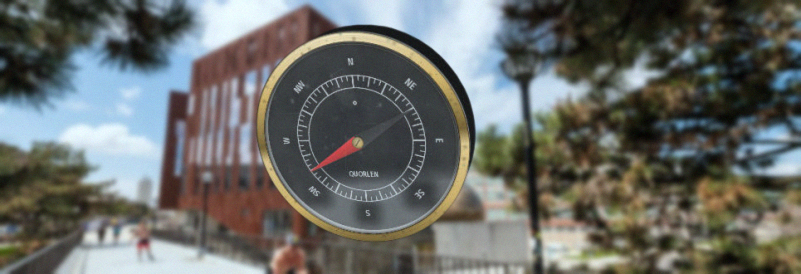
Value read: 240,°
